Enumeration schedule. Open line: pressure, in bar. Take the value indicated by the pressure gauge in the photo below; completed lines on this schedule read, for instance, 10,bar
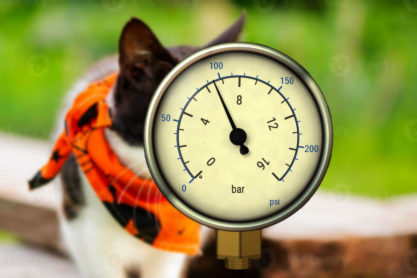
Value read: 6.5,bar
